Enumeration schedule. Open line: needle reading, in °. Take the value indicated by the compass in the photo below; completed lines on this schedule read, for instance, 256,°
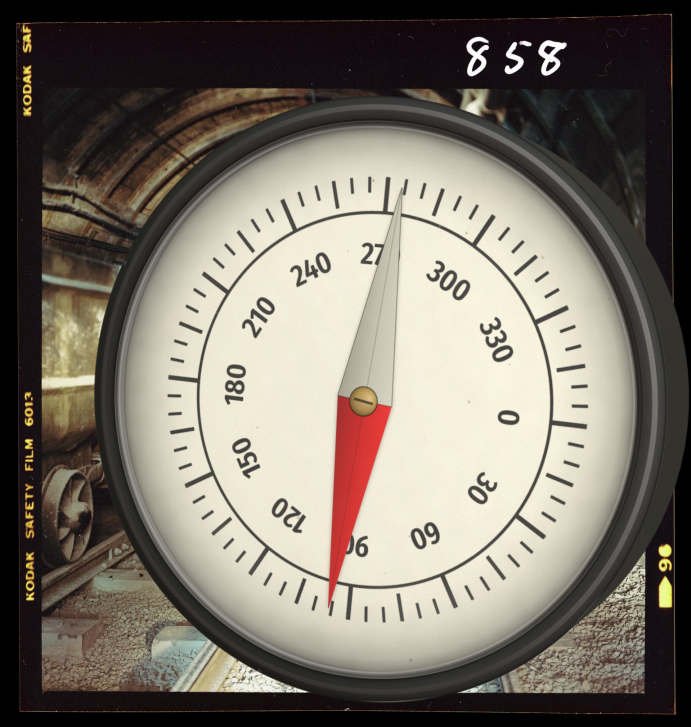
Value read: 95,°
